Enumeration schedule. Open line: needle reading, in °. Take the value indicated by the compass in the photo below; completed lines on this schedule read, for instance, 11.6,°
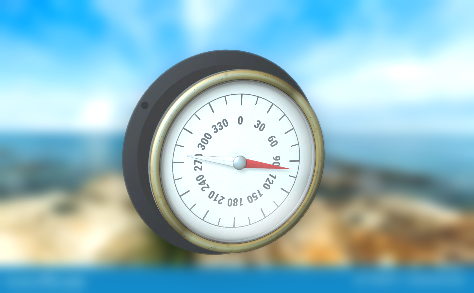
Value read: 97.5,°
